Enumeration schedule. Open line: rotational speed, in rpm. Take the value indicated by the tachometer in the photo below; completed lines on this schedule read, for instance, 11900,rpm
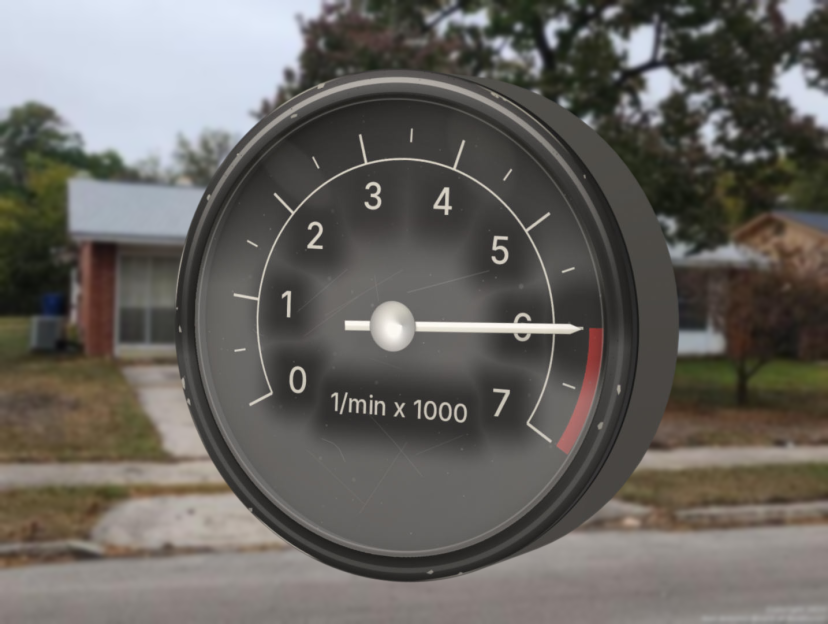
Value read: 6000,rpm
